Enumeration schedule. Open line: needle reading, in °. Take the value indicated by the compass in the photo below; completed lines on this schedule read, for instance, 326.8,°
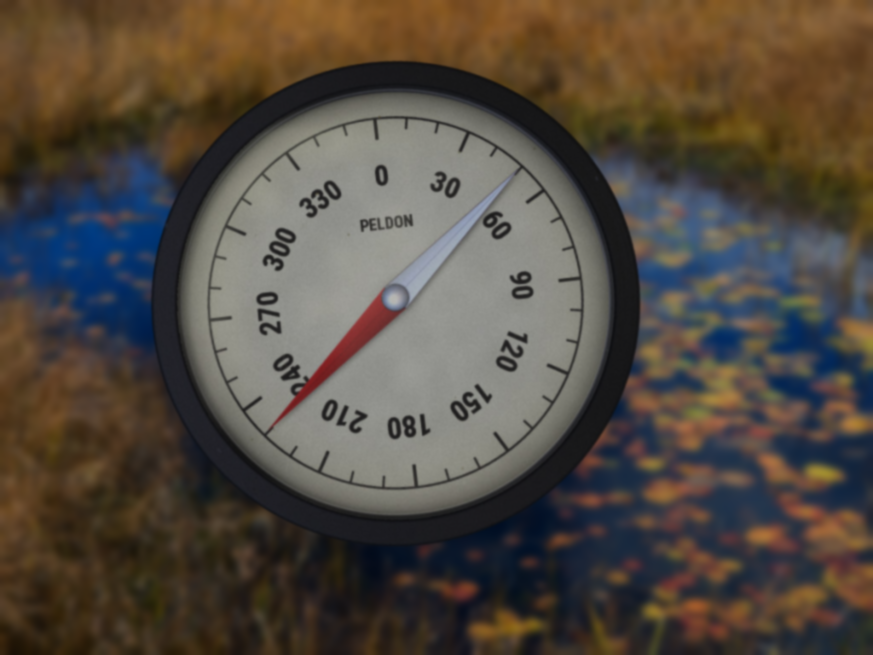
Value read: 230,°
